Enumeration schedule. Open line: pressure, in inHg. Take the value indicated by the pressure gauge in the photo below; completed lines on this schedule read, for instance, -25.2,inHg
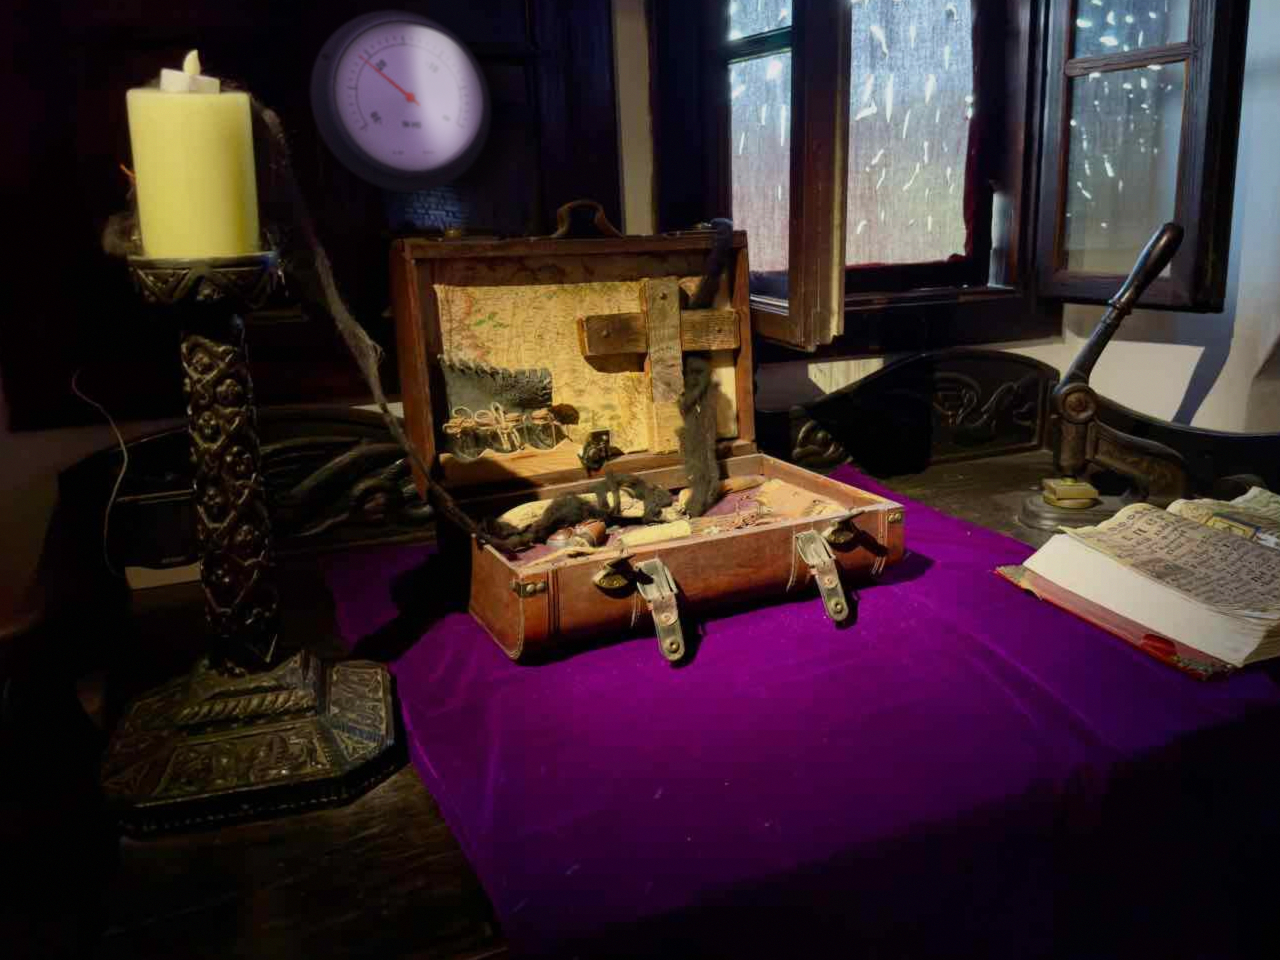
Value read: -21,inHg
